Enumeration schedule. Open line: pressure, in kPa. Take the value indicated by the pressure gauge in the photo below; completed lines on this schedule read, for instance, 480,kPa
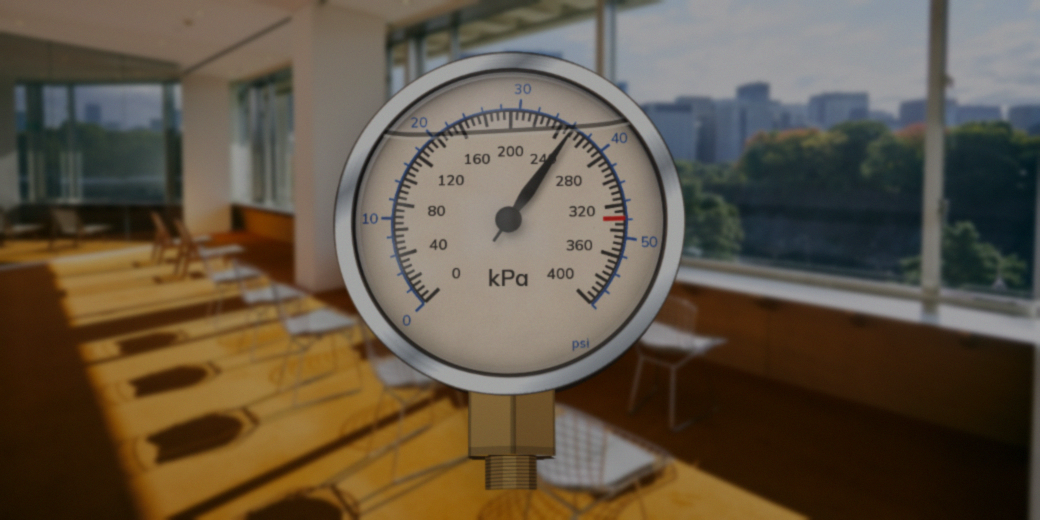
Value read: 250,kPa
